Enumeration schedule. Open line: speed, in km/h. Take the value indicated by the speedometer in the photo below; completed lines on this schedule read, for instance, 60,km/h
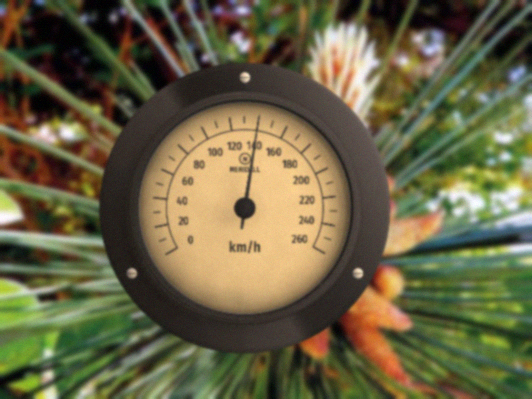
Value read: 140,km/h
